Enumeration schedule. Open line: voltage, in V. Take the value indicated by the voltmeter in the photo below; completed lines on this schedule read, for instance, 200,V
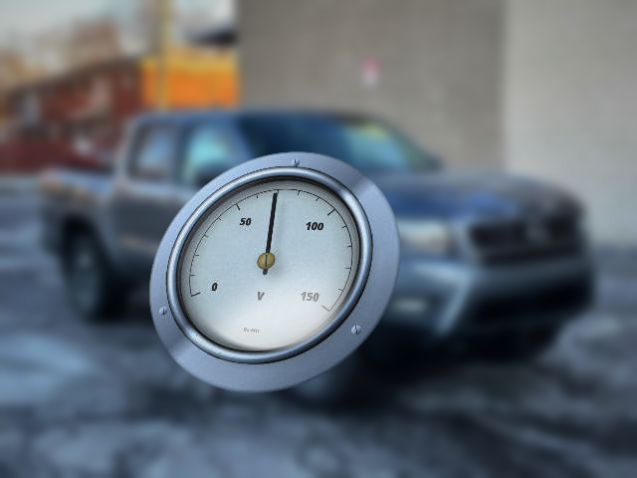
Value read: 70,V
